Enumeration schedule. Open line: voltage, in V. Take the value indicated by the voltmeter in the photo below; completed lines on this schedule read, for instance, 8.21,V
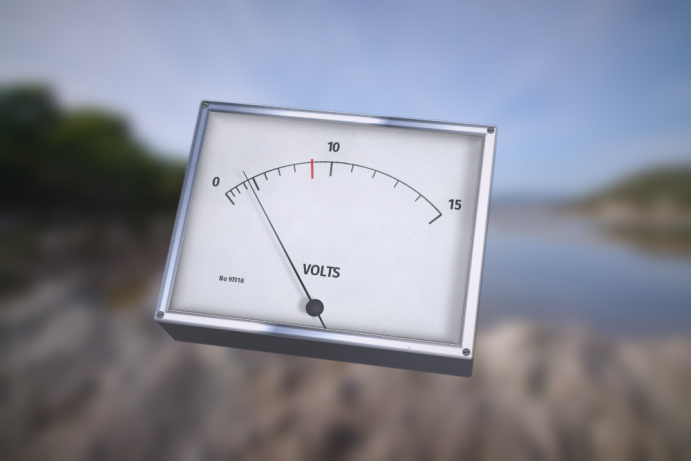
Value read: 4.5,V
